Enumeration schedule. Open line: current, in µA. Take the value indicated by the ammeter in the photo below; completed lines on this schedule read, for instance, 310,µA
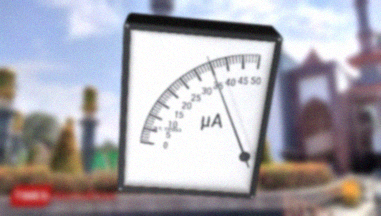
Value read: 35,µA
